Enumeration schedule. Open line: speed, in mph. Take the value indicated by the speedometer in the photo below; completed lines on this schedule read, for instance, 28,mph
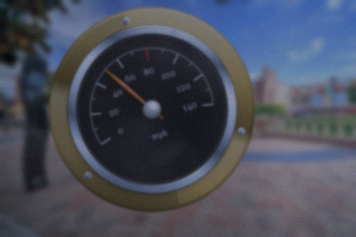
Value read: 50,mph
